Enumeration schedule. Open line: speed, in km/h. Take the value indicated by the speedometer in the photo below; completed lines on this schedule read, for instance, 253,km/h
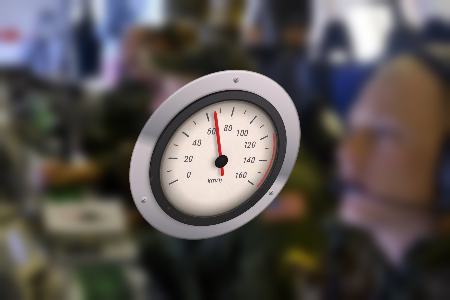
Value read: 65,km/h
